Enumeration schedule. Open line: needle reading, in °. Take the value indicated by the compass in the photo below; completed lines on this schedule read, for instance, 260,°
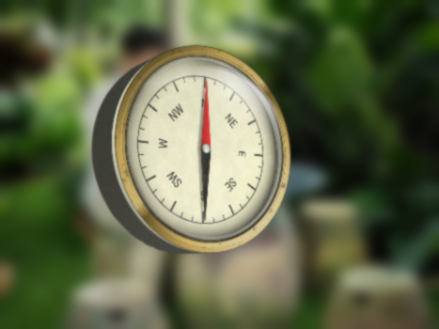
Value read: 0,°
